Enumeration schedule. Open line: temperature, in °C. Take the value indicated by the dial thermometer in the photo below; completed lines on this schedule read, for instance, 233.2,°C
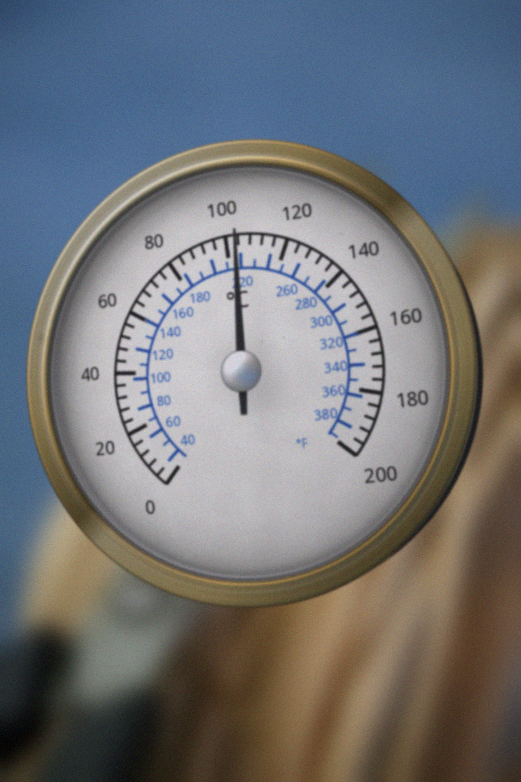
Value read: 104,°C
